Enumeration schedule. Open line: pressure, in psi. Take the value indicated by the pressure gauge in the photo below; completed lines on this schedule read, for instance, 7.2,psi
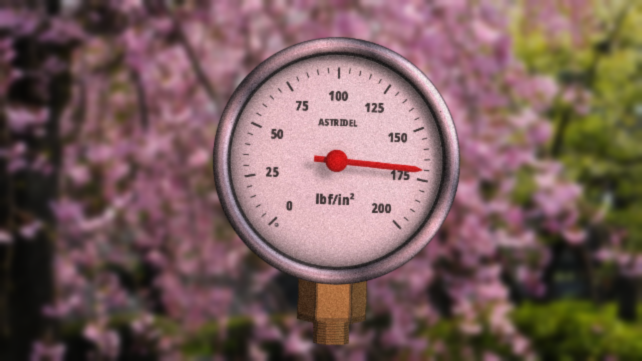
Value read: 170,psi
